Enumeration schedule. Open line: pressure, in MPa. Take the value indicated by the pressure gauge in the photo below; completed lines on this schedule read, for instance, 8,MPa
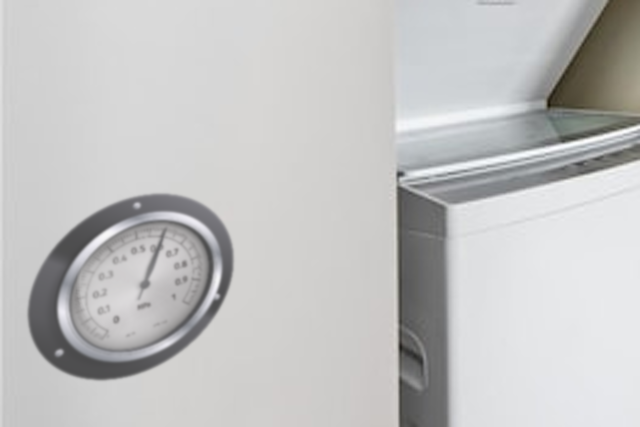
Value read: 0.6,MPa
